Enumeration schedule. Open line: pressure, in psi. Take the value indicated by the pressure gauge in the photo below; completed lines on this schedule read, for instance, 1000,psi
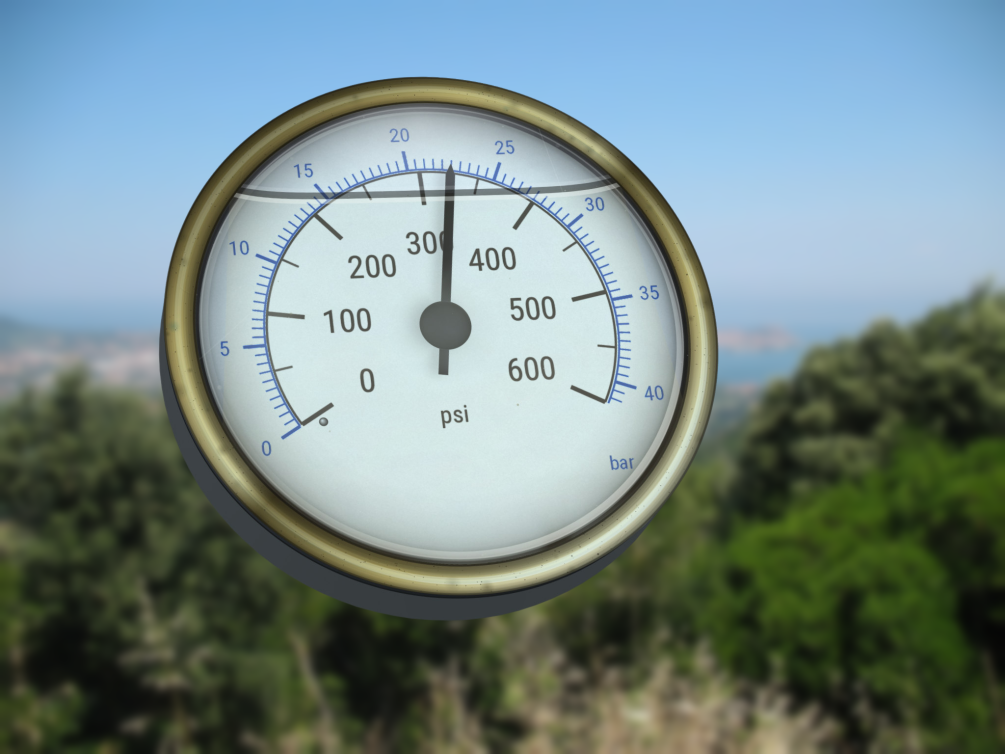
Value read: 325,psi
